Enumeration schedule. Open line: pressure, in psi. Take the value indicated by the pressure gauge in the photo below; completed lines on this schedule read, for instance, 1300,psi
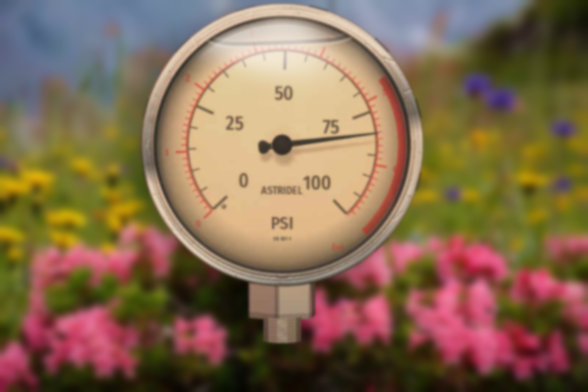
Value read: 80,psi
